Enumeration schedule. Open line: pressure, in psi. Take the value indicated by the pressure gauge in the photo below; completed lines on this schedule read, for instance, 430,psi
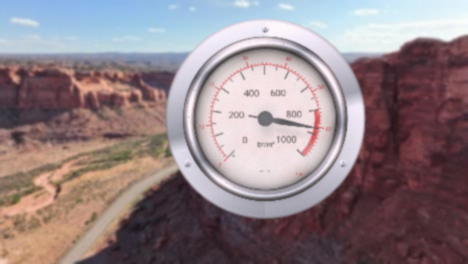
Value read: 875,psi
